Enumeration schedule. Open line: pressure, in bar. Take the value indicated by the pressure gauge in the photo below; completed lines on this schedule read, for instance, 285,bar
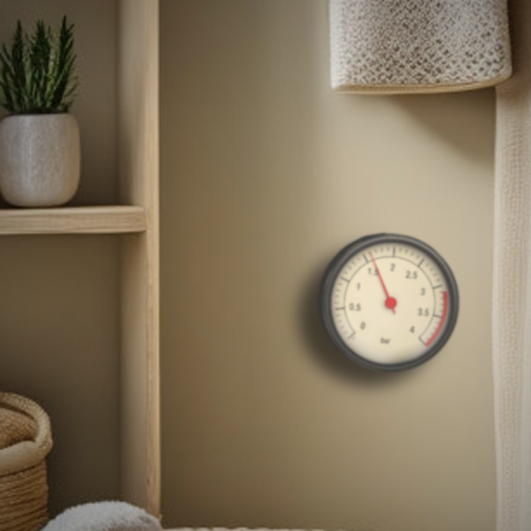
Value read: 1.6,bar
